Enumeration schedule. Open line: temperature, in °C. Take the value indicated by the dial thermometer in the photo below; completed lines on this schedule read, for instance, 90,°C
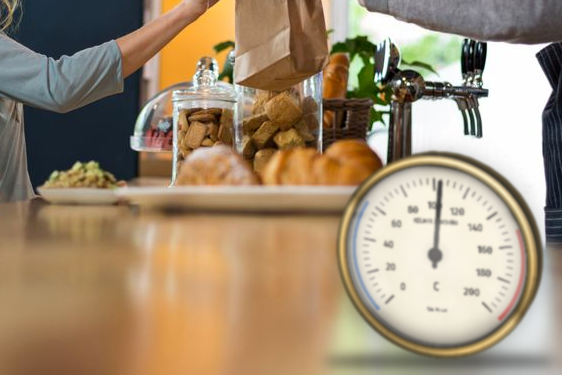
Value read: 104,°C
